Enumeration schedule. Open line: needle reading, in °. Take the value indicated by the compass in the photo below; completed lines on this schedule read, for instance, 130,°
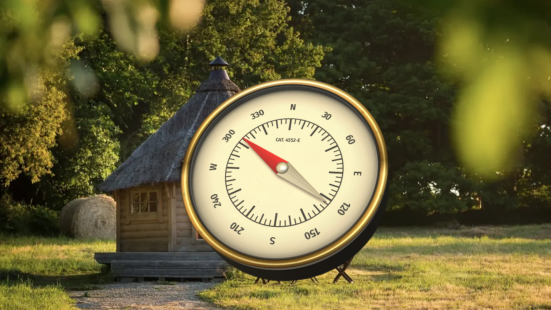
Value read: 305,°
